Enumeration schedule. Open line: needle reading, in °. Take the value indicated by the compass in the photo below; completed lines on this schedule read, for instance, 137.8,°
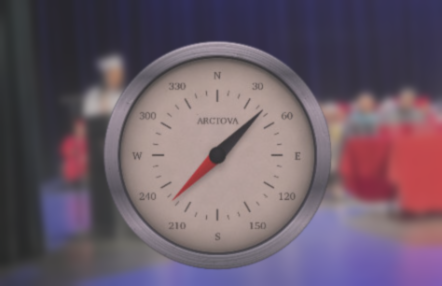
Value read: 225,°
